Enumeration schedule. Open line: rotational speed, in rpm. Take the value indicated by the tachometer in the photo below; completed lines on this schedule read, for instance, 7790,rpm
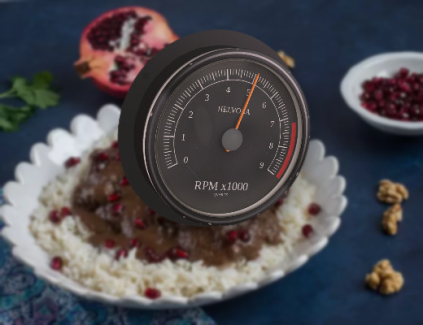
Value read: 5000,rpm
